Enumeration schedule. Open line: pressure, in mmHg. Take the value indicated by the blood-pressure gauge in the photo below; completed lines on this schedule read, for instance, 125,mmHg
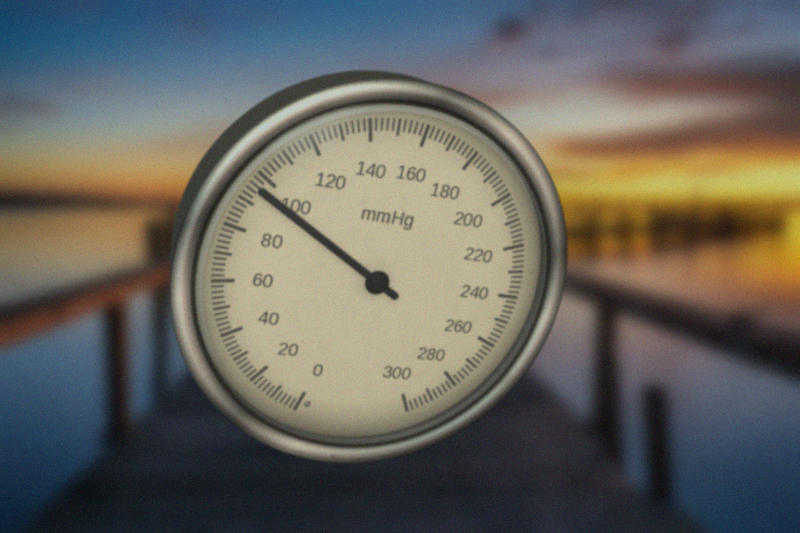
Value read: 96,mmHg
